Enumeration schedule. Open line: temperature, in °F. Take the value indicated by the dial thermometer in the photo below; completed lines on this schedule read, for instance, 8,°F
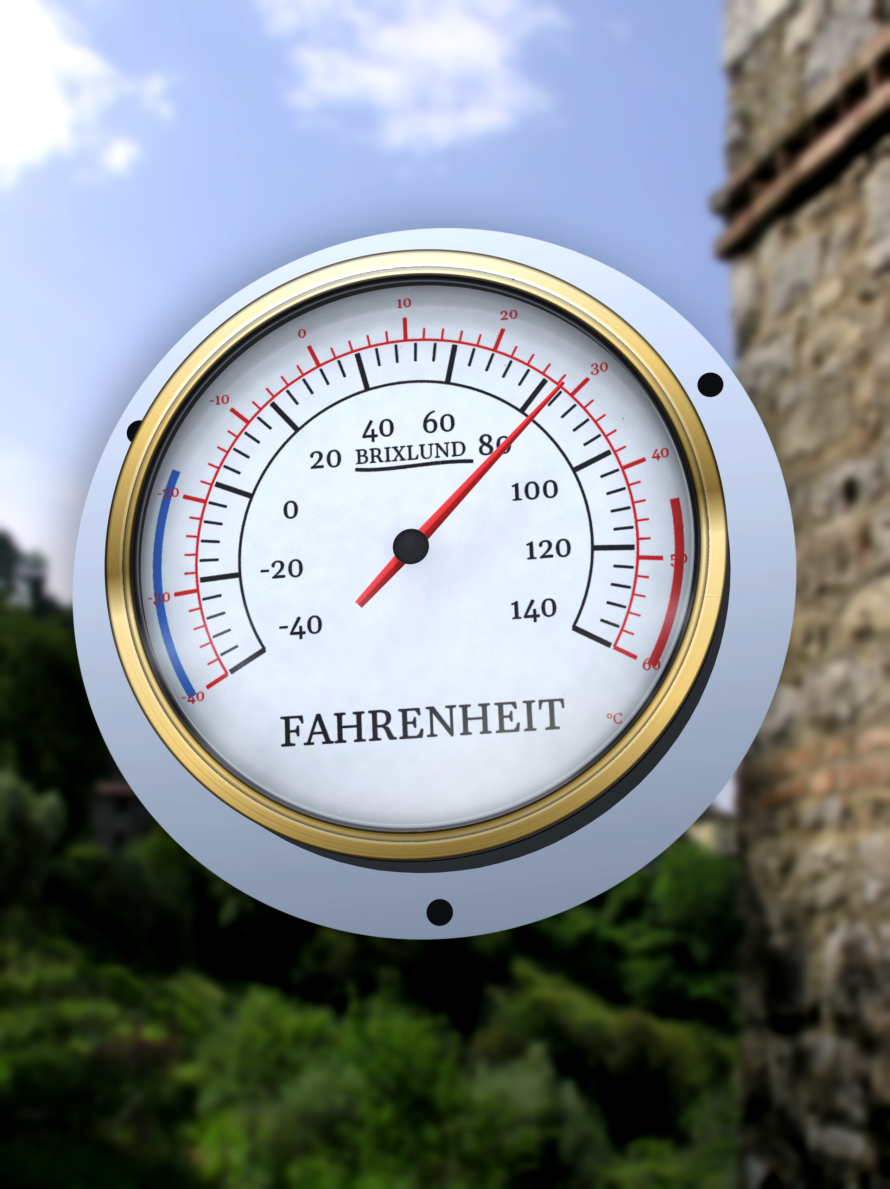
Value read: 84,°F
